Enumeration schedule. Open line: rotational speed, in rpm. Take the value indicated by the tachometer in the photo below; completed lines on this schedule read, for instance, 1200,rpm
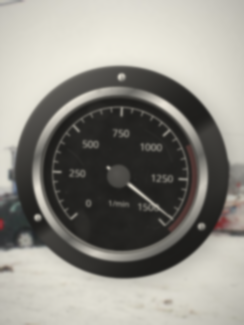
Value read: 1450,rpm
